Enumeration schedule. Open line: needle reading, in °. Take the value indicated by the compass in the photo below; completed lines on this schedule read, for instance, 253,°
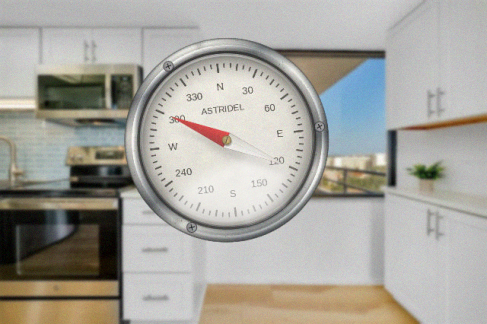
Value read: 300,°
